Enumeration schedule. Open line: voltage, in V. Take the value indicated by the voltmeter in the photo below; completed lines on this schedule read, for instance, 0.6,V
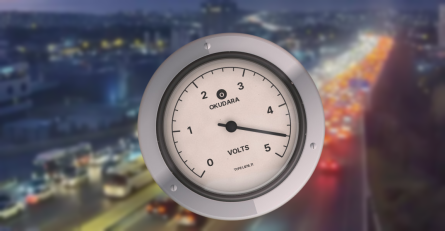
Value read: 4.6,V
